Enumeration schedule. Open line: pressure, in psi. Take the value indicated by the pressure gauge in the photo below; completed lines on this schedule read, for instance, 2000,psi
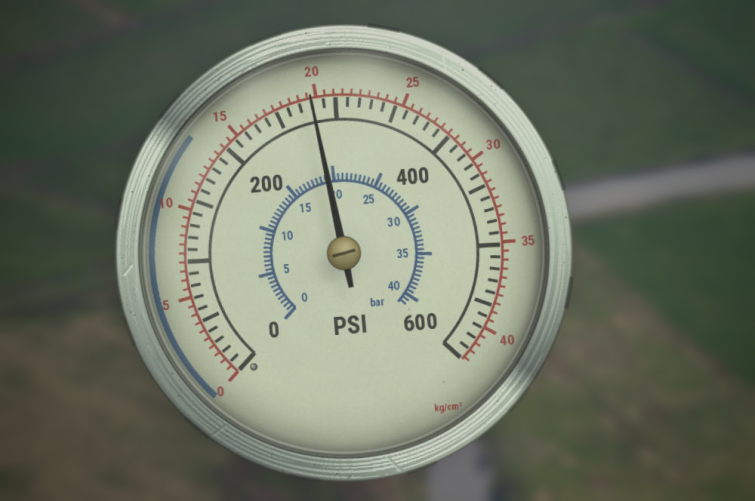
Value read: 280,psi
